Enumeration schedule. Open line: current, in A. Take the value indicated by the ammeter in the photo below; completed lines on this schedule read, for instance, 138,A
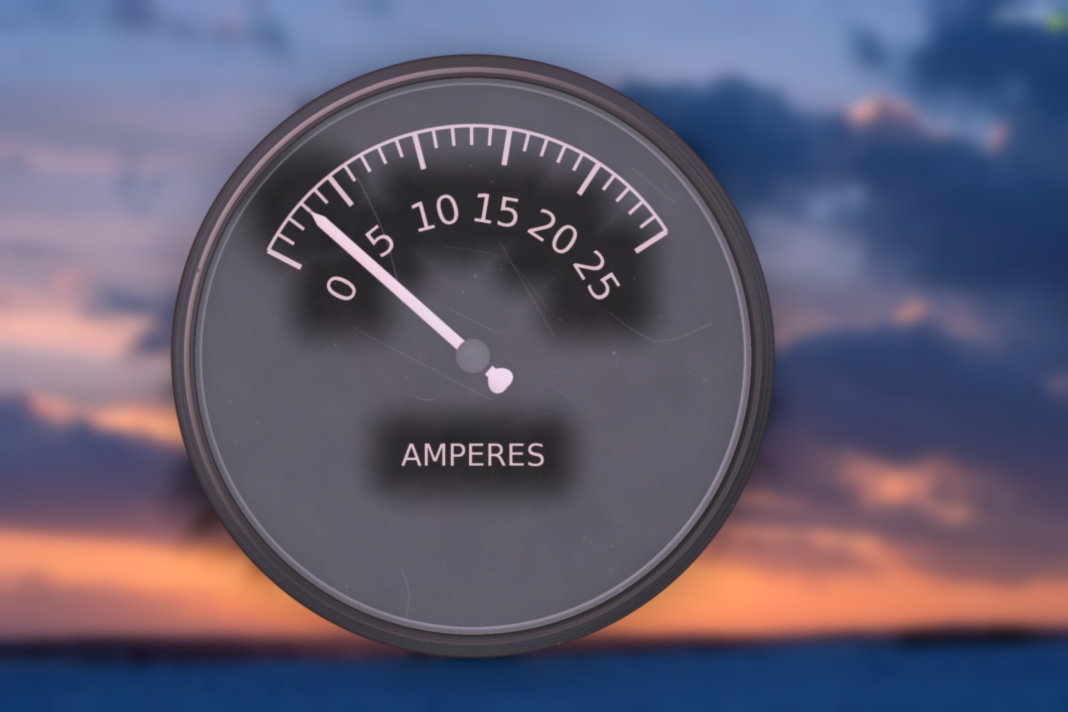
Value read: 3,A
